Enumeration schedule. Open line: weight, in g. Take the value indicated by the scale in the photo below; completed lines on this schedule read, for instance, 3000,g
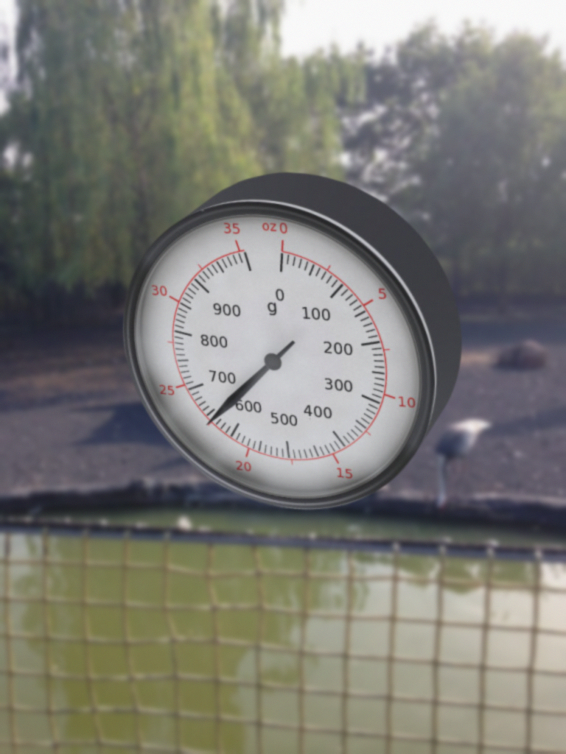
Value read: 640,g
